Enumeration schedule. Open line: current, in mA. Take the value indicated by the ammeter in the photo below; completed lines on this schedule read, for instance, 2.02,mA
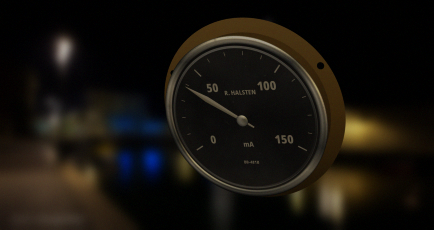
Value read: 40,mA
